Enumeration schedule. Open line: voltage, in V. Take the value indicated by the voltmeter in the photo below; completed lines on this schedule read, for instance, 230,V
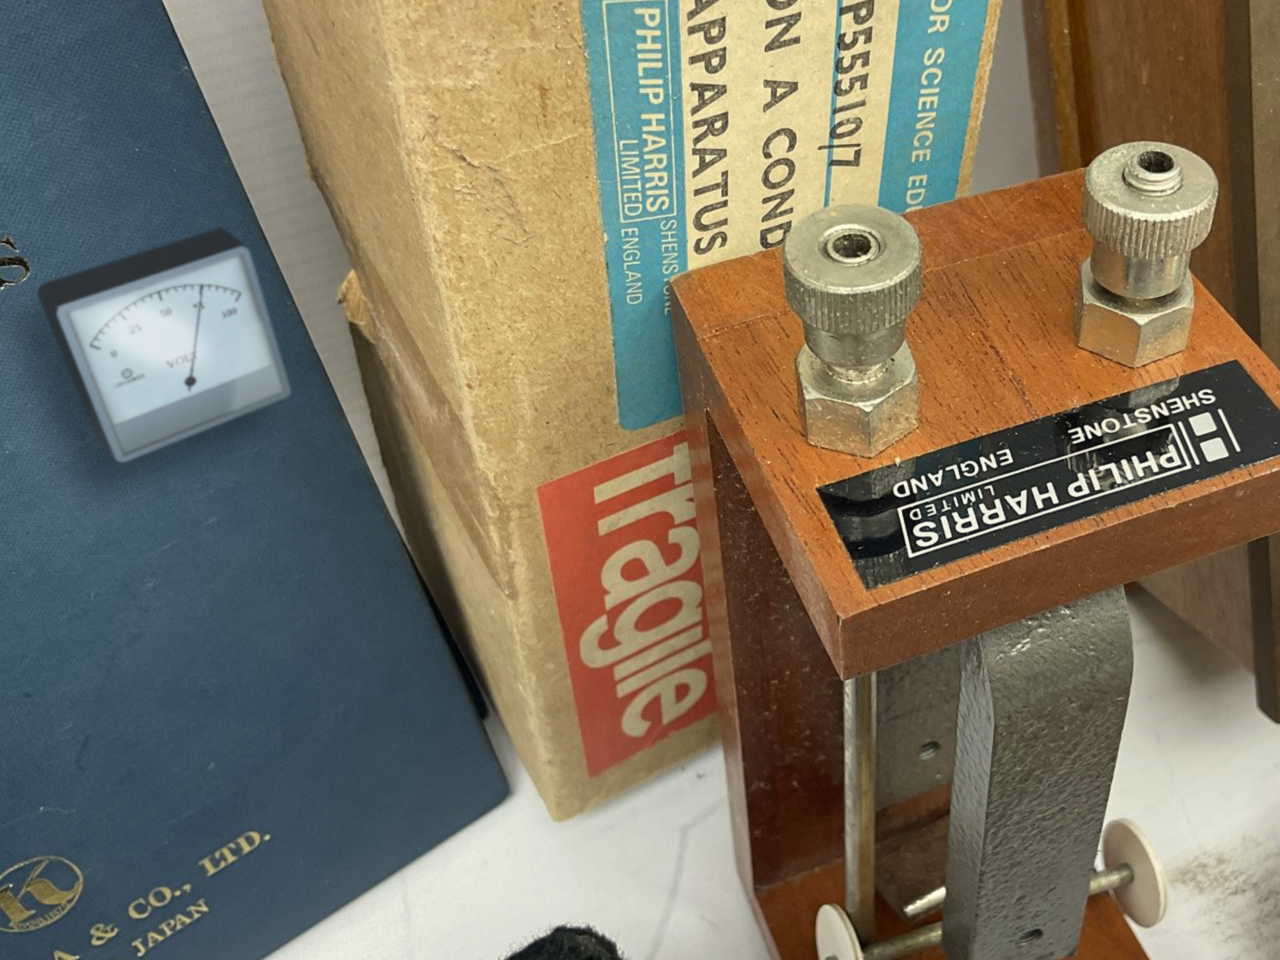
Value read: 75,V
